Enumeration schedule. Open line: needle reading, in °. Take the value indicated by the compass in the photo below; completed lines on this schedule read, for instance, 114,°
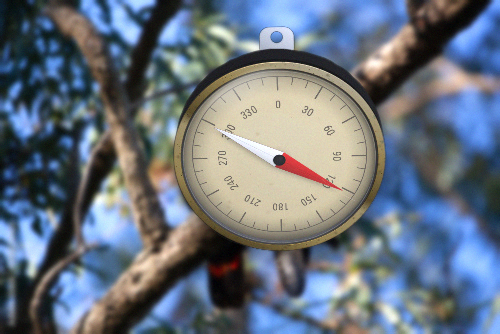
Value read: 120,°
